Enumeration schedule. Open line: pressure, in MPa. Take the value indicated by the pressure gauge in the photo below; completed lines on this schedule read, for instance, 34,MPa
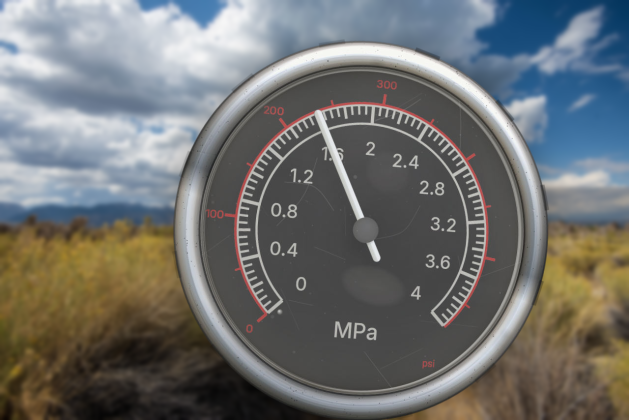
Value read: 1.6,MPa
